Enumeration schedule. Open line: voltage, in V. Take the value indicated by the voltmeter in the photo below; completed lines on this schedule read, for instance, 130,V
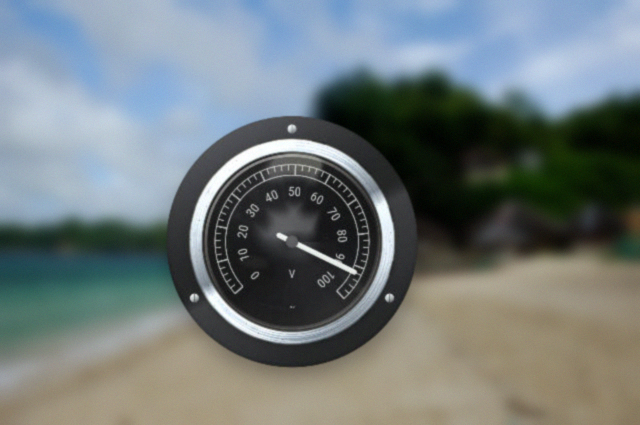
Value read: 92,V
